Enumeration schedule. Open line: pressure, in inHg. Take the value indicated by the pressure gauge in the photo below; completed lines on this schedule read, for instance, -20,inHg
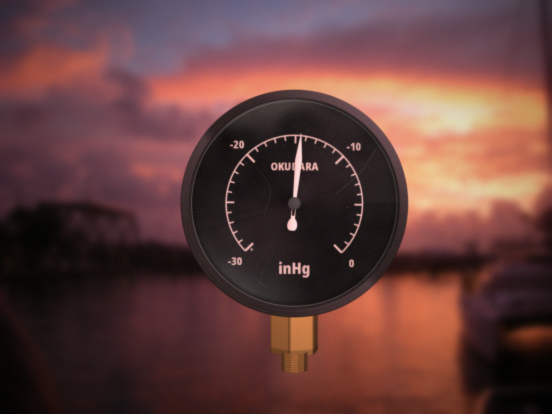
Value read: -14.5,inHg
